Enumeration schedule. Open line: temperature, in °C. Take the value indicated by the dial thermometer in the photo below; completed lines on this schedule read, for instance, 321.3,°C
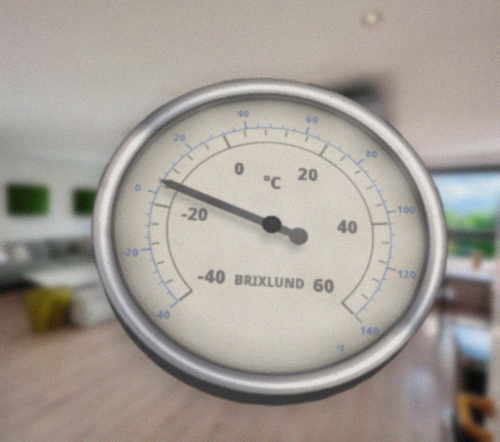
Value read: -16,°C
